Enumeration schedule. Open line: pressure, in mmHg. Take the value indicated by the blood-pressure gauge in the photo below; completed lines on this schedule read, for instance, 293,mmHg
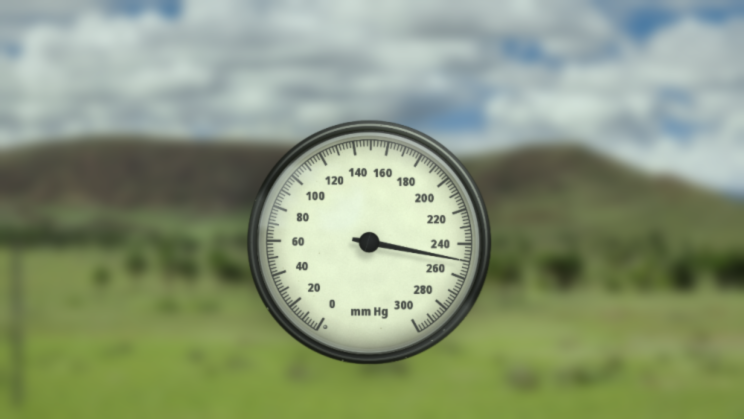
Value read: 250,mmHg
